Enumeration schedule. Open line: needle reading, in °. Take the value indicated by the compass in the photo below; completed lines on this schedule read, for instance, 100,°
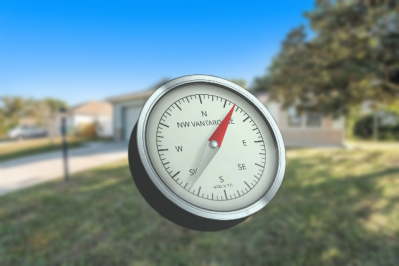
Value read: 40,°
